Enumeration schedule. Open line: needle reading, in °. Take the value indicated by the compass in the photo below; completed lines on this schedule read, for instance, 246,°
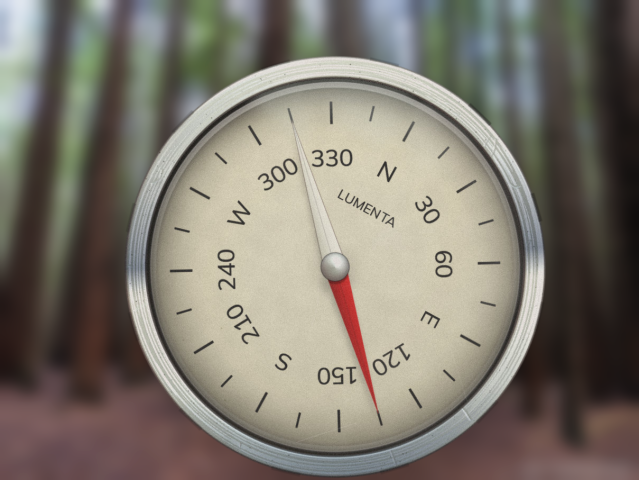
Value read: 135,°
